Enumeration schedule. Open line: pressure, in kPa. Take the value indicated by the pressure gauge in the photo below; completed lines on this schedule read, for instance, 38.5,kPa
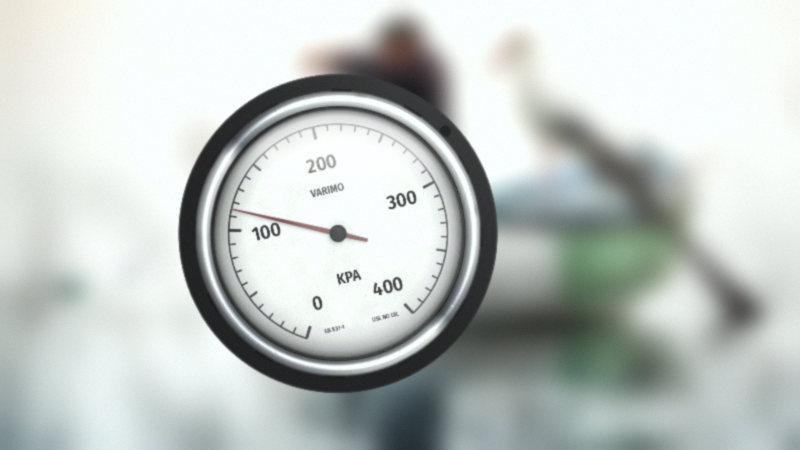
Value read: 115,kPa
